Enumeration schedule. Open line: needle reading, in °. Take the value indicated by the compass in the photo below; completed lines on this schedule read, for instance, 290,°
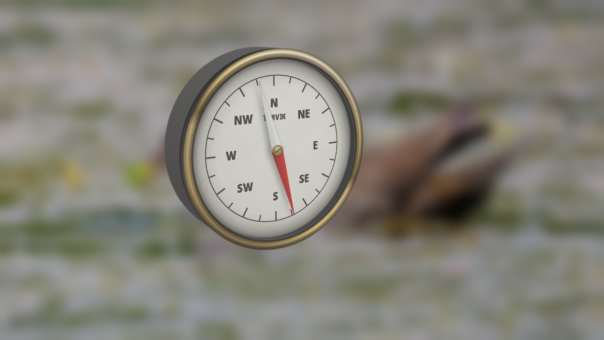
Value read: 165,°
